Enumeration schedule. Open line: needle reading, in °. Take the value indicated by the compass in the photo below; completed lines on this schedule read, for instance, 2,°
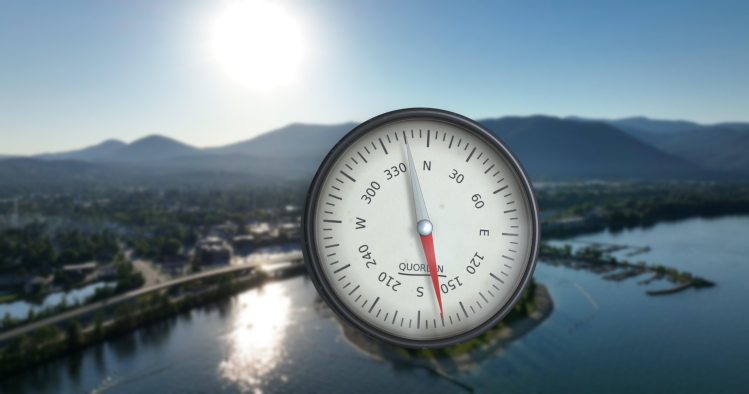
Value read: 165,°
